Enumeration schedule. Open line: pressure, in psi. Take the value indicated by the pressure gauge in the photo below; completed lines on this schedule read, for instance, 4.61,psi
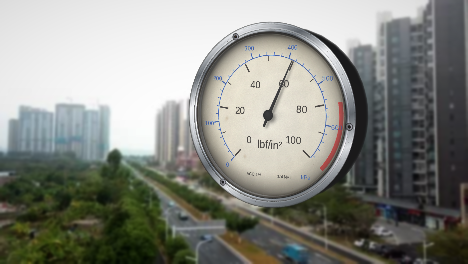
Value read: 60,psi
